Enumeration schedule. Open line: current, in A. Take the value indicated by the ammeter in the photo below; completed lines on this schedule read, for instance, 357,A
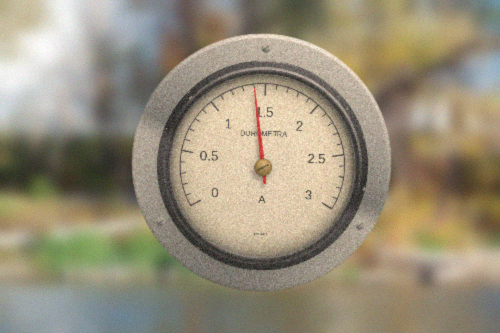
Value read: 1.4,A
